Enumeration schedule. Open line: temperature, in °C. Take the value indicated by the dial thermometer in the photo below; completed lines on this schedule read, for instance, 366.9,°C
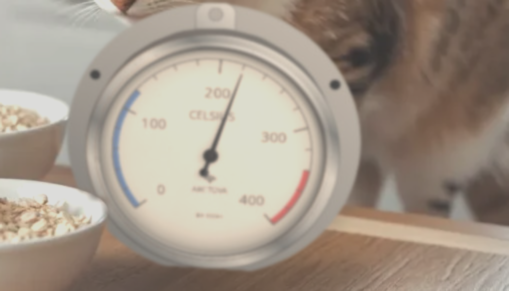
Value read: 220,°C
